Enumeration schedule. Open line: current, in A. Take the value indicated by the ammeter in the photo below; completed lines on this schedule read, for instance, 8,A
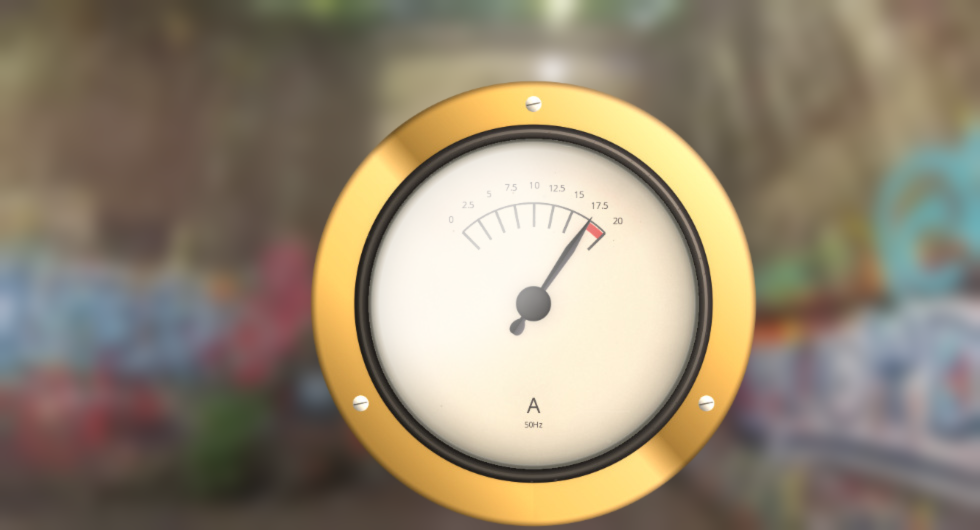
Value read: 17.5,A
